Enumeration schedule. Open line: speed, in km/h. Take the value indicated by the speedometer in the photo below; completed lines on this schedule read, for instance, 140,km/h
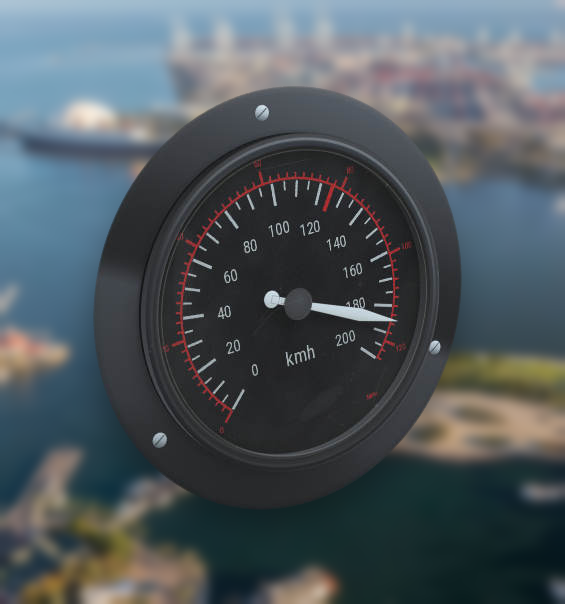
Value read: 185,km/h
